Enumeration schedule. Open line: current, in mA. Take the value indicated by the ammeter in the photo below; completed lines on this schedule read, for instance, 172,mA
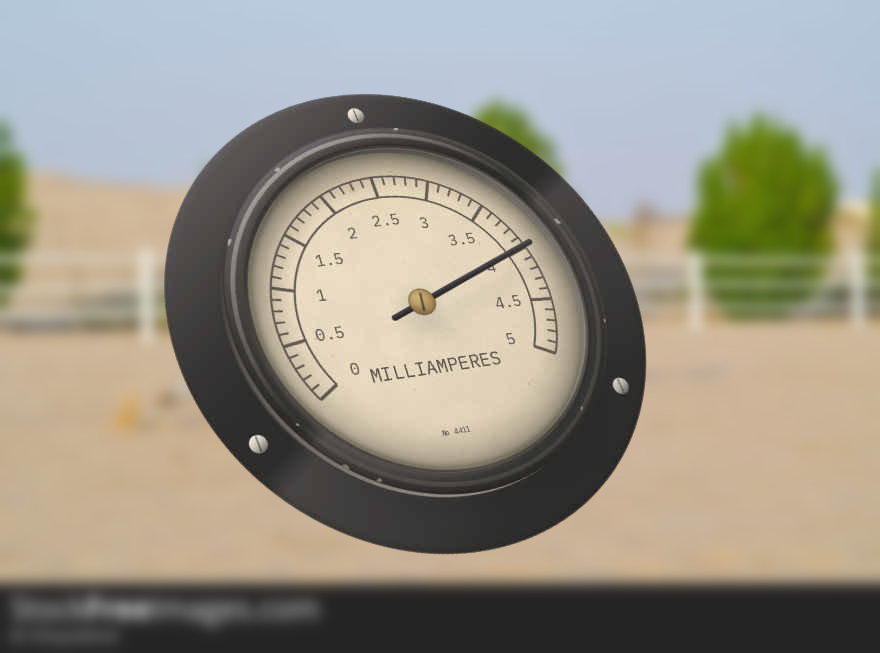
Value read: 4,mA
